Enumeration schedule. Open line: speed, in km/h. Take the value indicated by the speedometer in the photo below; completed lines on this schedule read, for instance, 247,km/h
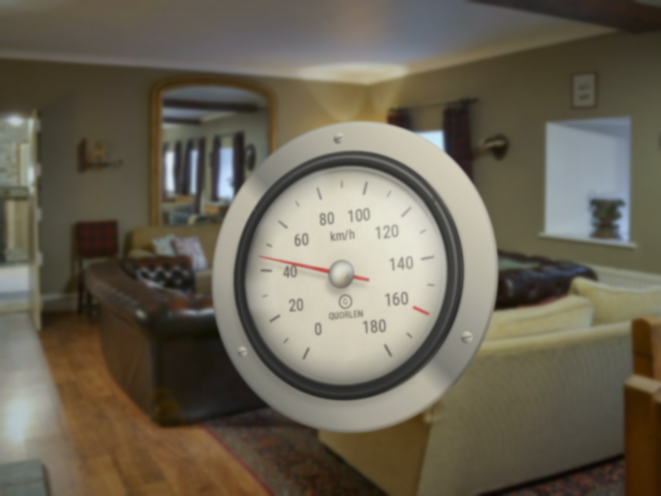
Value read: 45,km/h
